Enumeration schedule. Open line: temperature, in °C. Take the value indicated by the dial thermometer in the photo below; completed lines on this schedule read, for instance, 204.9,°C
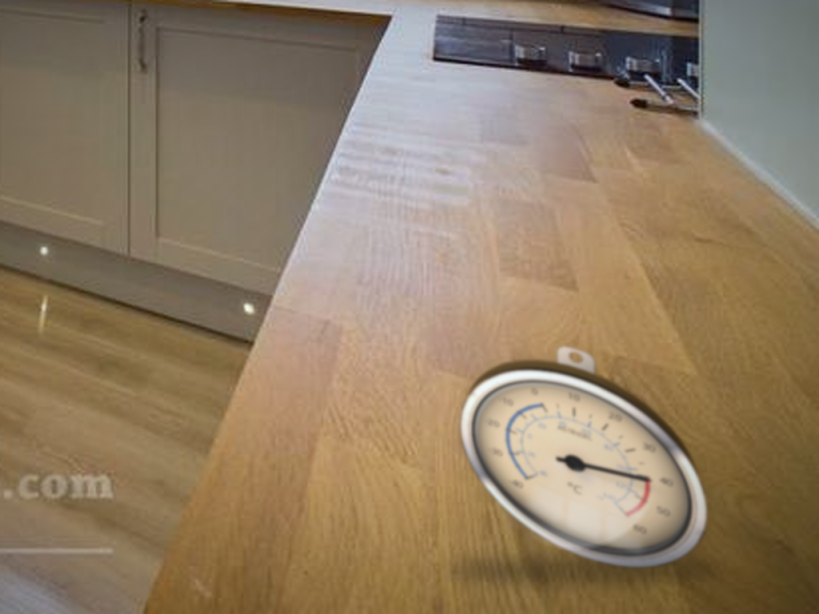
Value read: 40,°C
